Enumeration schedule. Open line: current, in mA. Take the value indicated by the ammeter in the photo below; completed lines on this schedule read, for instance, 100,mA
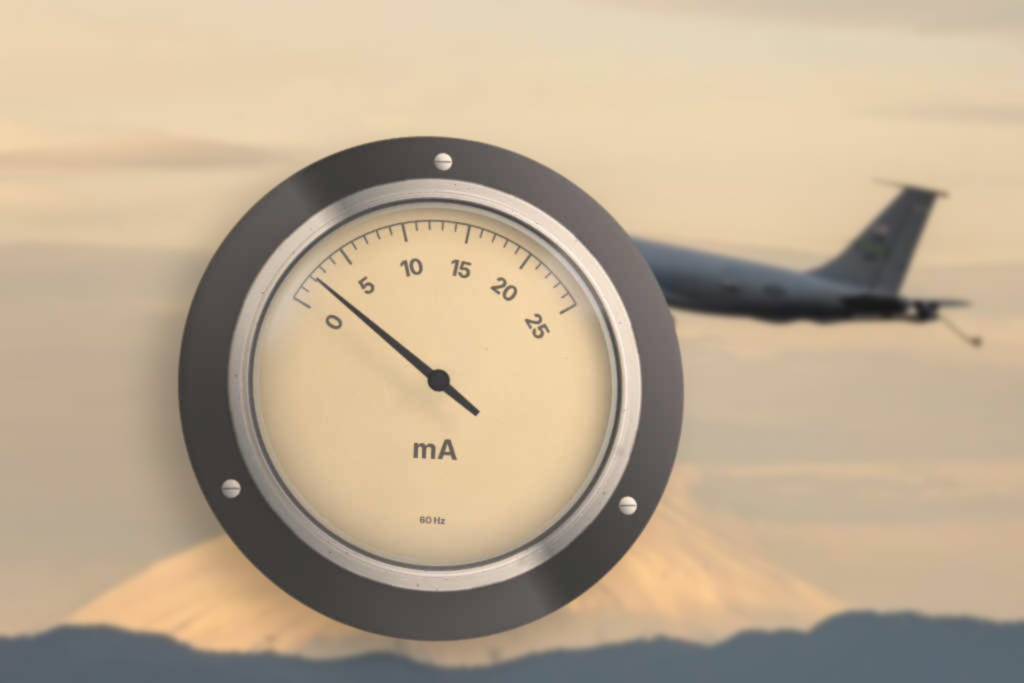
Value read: 2,mA
